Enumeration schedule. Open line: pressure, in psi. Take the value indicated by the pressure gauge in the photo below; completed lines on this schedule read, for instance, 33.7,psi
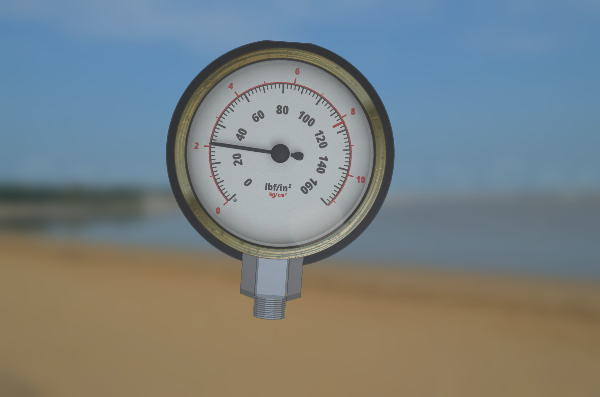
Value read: 30,psi
